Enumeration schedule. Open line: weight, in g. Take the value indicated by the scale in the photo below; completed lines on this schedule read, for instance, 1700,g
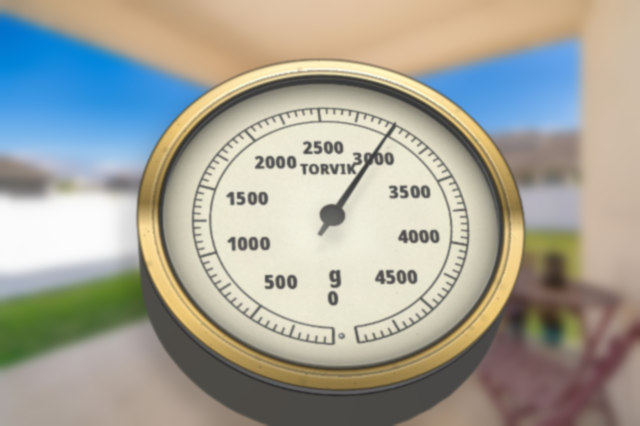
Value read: 3000,g
